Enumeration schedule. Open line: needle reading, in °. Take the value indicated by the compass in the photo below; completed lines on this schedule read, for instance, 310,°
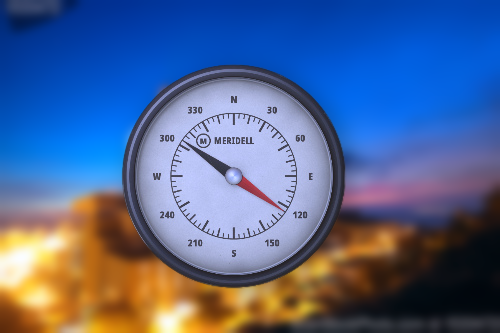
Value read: 125,°
